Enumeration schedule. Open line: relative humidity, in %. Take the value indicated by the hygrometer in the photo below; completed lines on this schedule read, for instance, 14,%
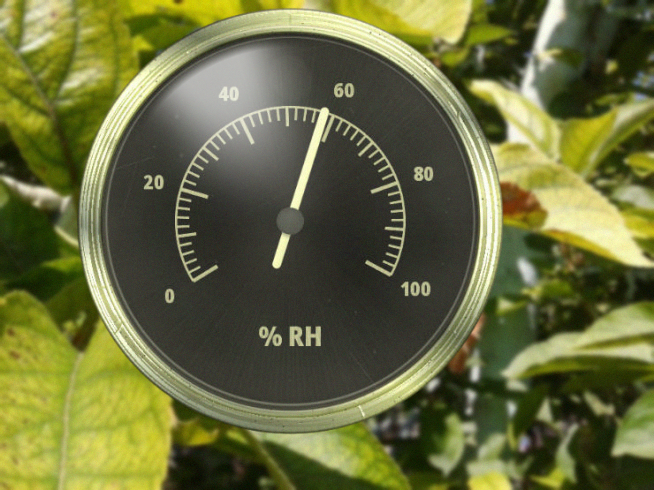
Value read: 58,%
